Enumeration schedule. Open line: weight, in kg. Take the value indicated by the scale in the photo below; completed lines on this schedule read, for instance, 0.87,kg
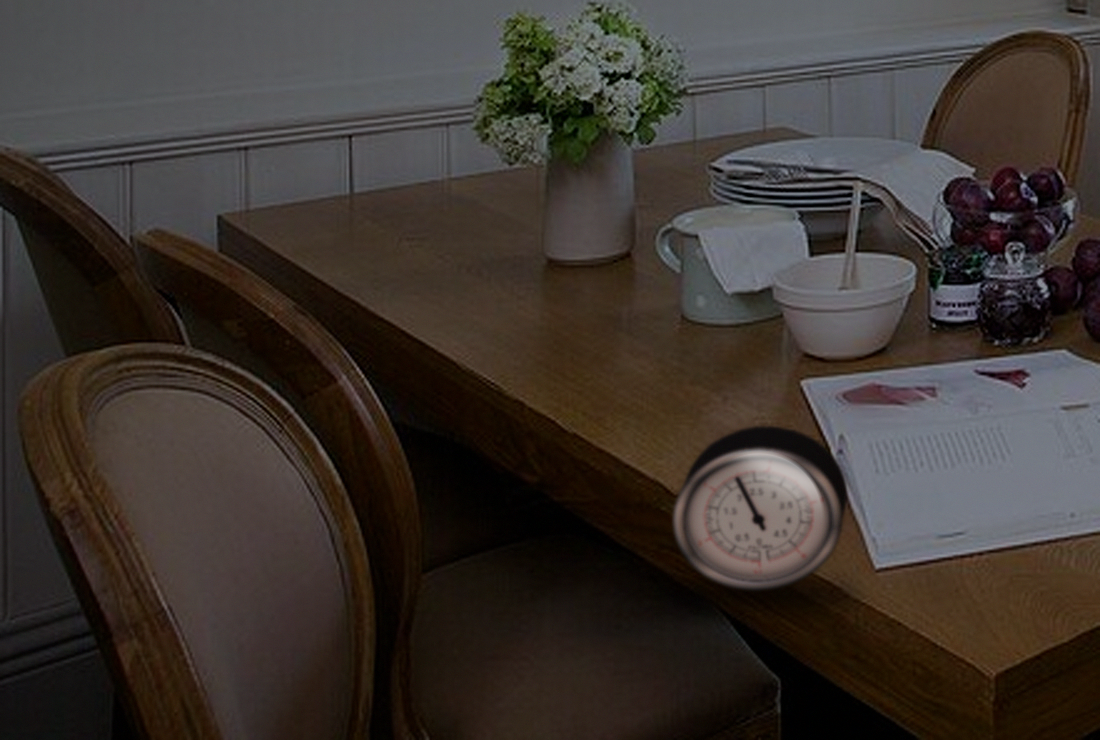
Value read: 2.25,kg
